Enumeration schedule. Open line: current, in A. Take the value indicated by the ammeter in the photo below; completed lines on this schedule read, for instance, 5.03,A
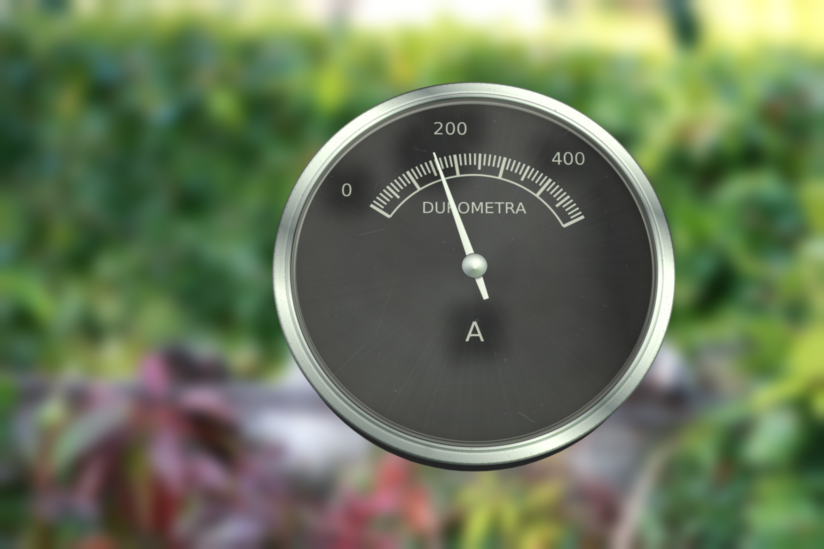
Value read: 160,A
